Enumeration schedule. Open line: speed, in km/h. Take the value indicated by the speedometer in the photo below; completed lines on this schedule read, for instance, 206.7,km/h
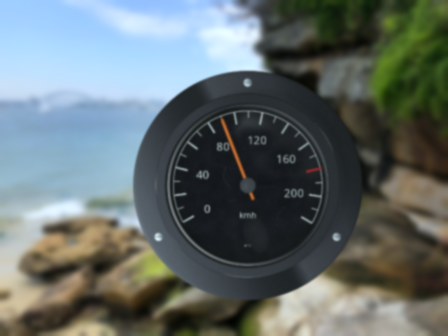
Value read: 90,km/h
